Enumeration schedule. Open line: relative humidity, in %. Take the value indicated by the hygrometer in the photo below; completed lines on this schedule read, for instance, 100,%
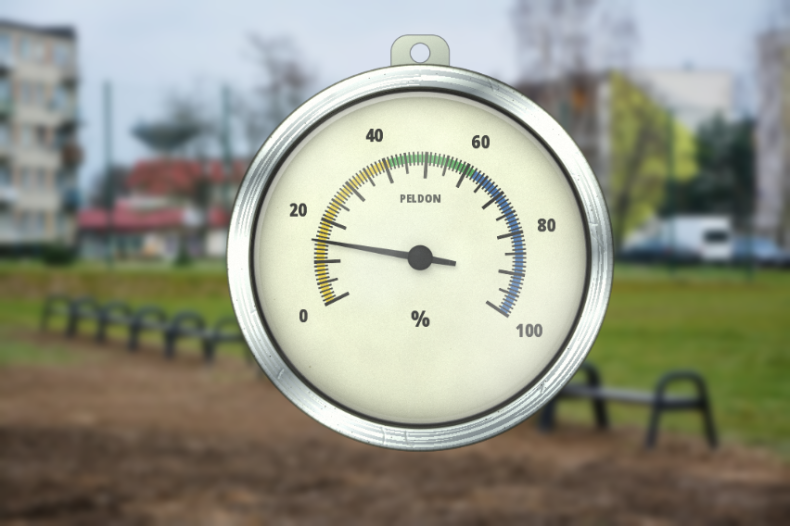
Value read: 15,%
